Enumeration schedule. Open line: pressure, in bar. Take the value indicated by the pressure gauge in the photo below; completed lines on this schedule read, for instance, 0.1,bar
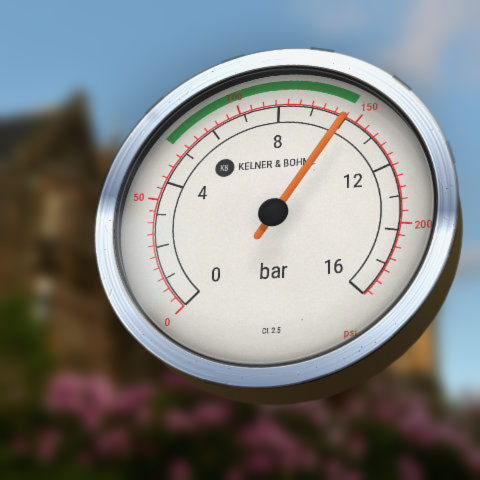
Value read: 10,bar
